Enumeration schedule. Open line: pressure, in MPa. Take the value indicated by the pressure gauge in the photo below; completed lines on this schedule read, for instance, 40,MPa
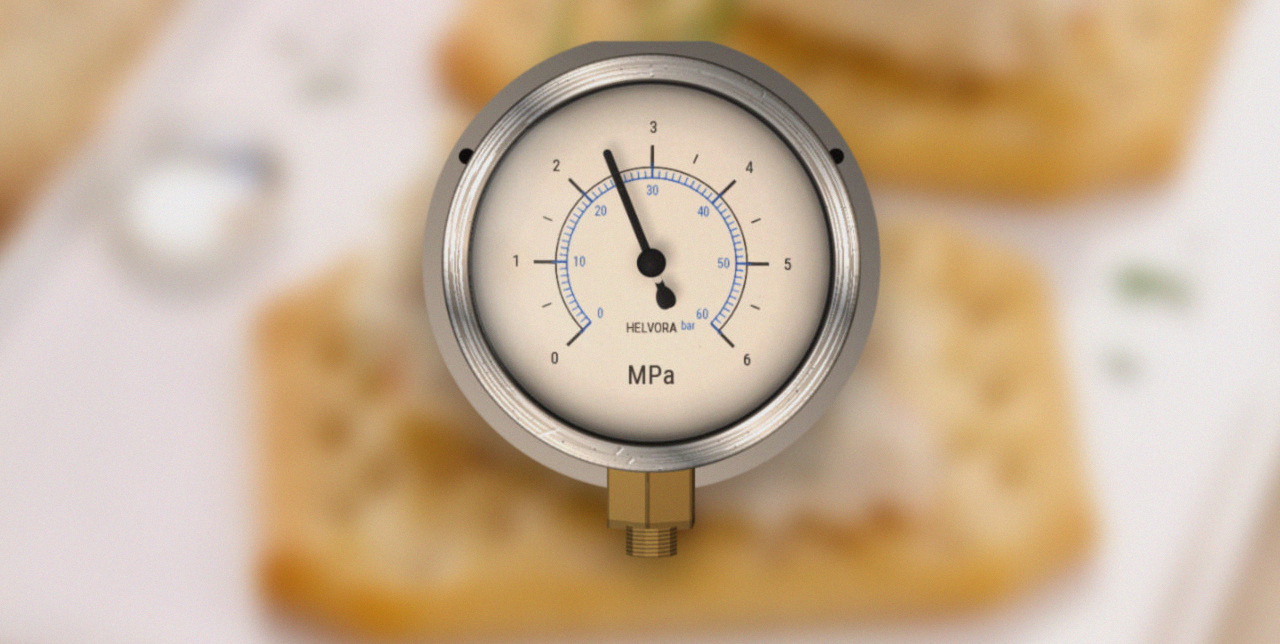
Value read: 2.5,MPa
